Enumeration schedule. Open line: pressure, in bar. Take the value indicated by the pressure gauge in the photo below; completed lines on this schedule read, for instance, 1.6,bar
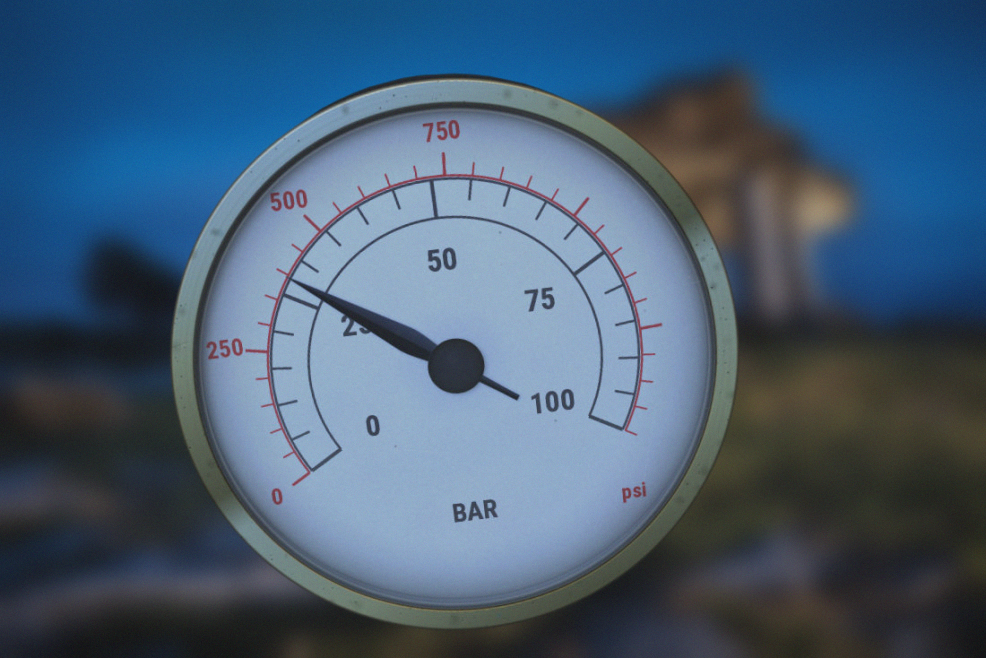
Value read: 27.5,bar
